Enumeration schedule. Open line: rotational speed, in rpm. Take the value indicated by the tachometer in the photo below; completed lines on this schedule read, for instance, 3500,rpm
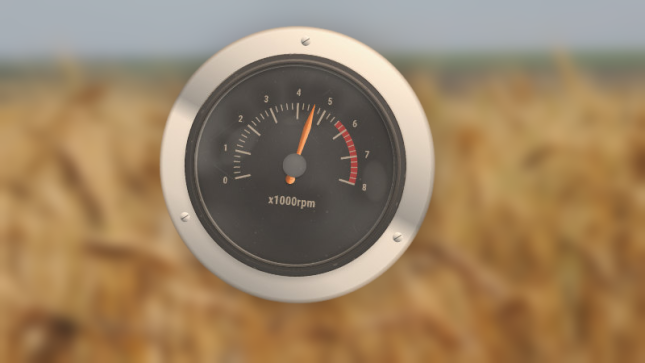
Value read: 4600,rpm
